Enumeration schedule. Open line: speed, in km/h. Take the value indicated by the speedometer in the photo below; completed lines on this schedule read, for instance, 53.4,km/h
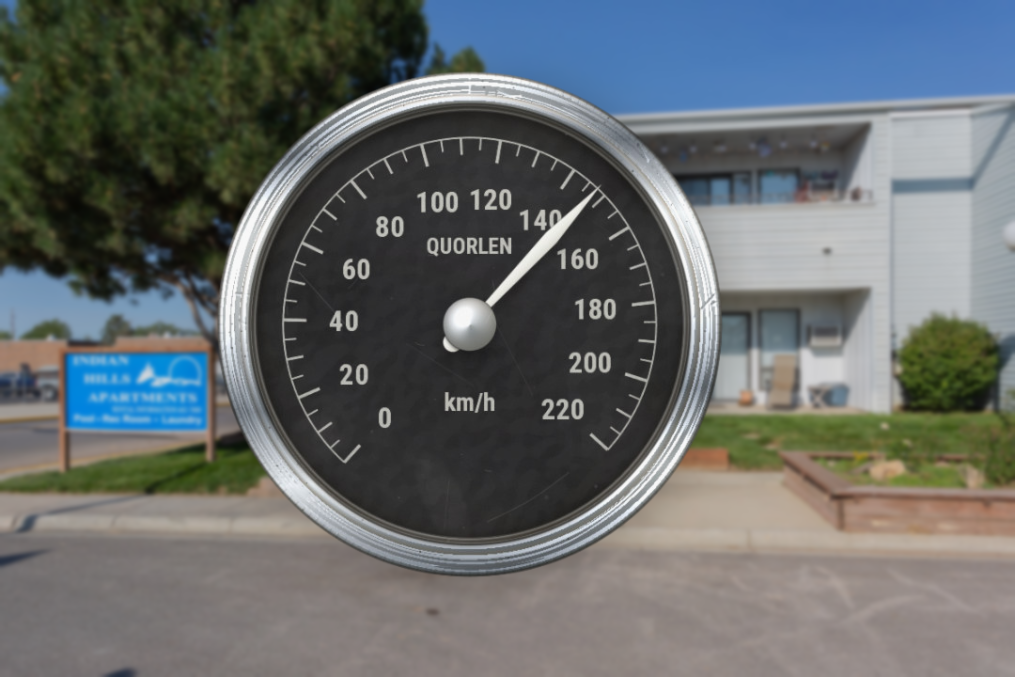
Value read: 147.5,km/h
